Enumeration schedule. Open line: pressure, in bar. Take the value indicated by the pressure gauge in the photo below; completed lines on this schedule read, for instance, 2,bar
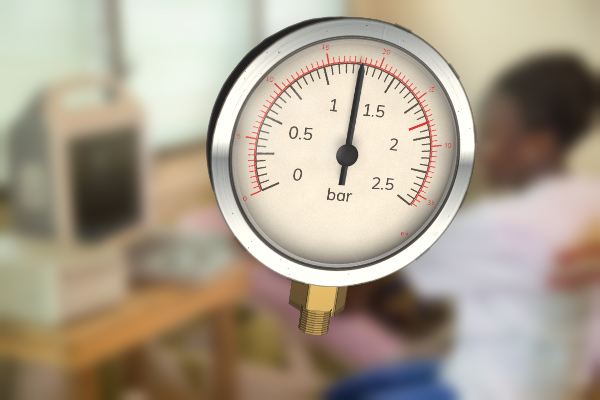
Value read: 1.25,bar
